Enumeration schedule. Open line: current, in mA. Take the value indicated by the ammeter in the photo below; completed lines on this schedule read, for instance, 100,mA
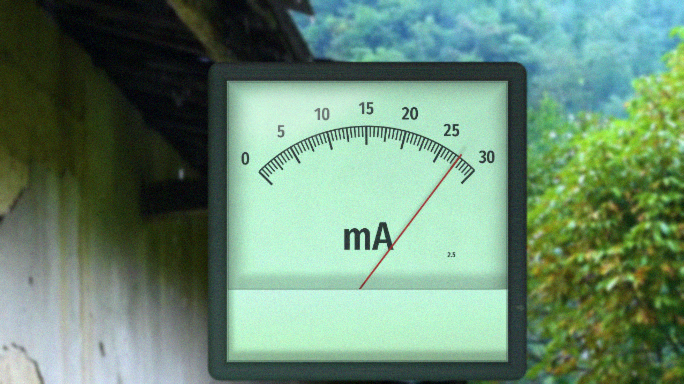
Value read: 27.5,mA
